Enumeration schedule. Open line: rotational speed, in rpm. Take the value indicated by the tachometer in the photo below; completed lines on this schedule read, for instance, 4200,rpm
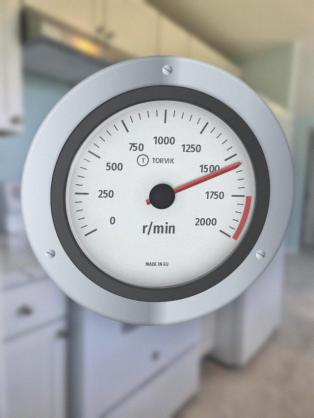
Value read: 1550,rpm
